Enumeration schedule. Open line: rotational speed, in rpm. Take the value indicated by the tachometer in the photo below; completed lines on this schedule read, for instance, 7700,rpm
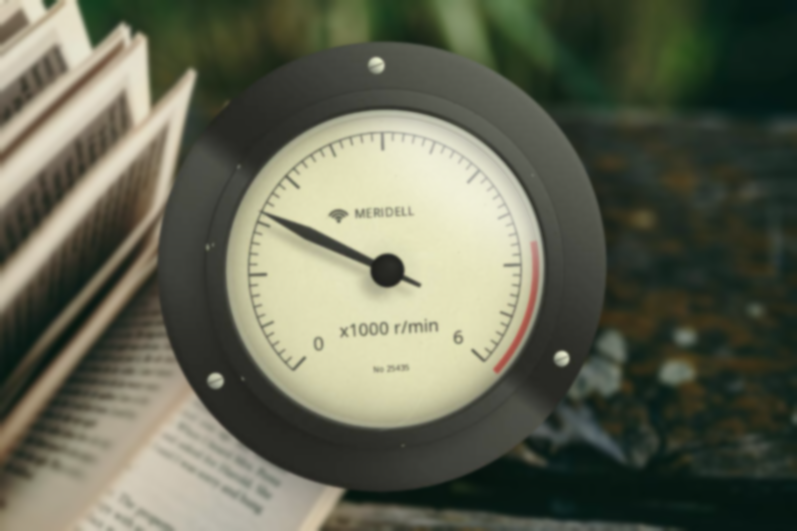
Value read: 1600,rpm
